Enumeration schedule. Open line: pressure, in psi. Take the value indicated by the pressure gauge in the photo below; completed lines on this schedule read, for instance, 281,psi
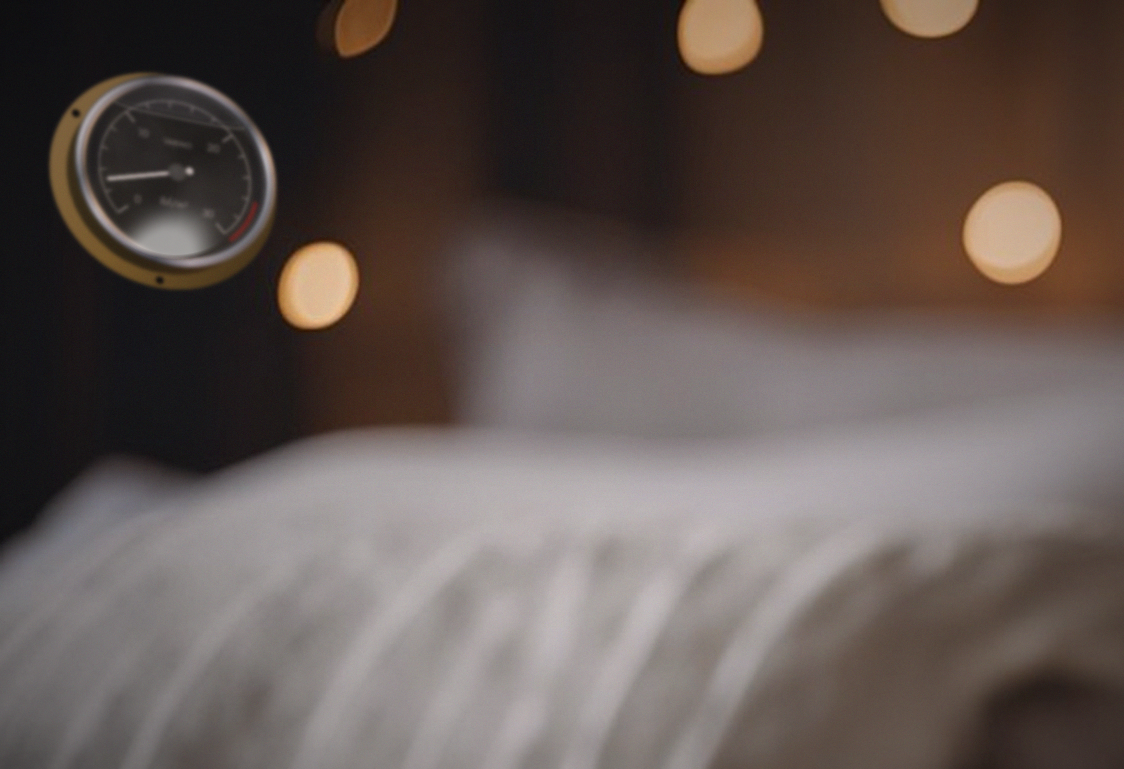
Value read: 3,psi
